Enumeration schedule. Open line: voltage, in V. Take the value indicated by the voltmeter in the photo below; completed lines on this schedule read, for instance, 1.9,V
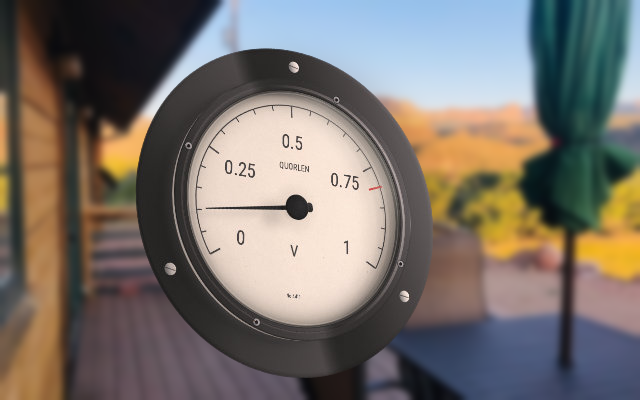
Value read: 0.1,V
